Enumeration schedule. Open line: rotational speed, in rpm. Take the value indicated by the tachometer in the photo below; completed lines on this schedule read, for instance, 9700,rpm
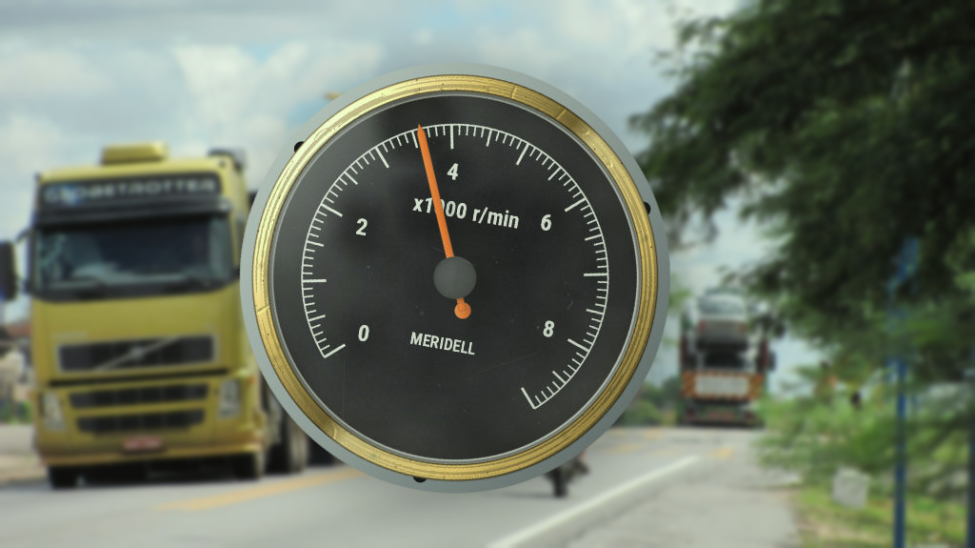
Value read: 3600,rpm
